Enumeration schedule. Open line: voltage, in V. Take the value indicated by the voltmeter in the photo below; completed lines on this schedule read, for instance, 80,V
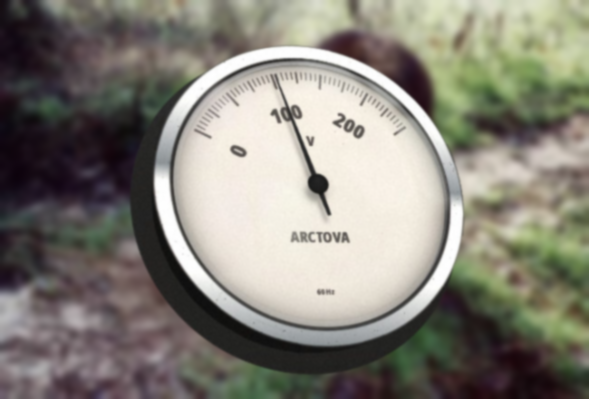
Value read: 100,V
